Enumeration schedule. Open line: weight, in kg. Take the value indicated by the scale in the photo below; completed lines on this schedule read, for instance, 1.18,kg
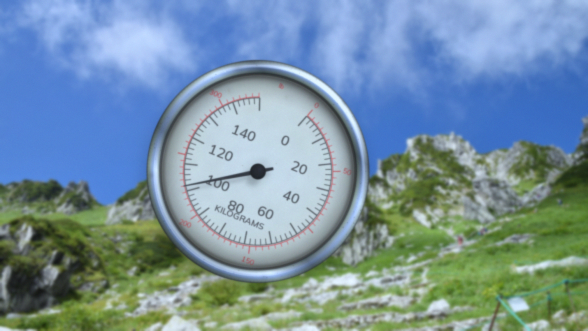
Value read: 102,kg
